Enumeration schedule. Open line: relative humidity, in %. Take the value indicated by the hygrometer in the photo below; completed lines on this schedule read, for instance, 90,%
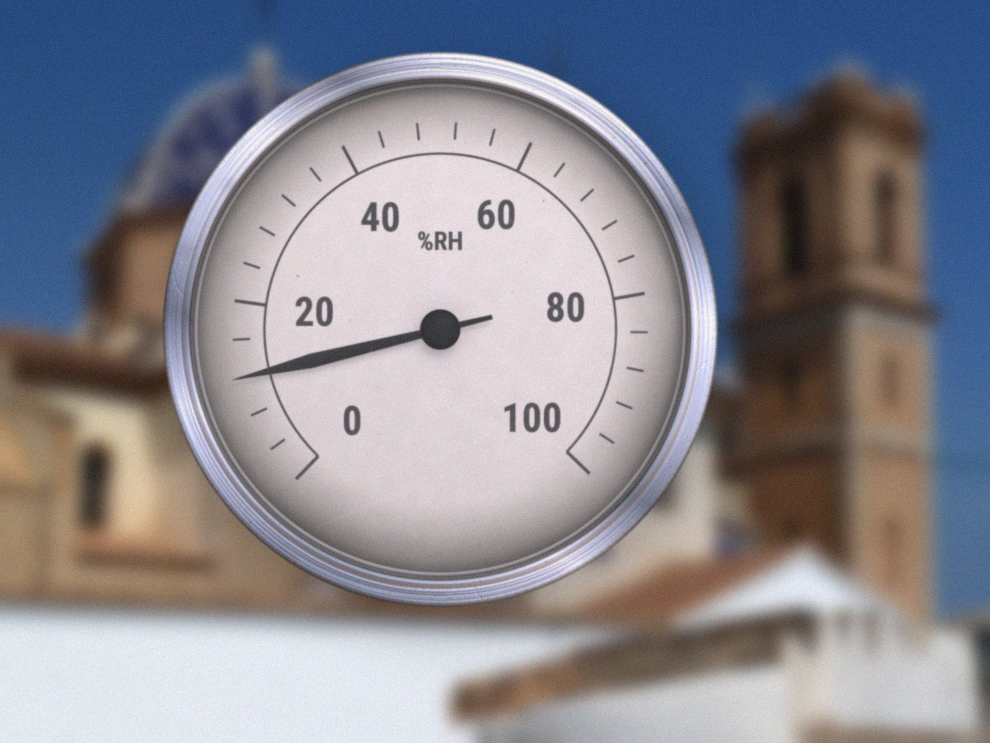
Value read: 12,%
